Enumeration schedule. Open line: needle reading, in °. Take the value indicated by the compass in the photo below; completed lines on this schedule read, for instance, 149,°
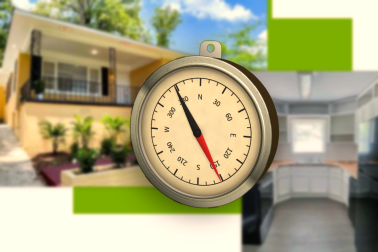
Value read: 150,°
